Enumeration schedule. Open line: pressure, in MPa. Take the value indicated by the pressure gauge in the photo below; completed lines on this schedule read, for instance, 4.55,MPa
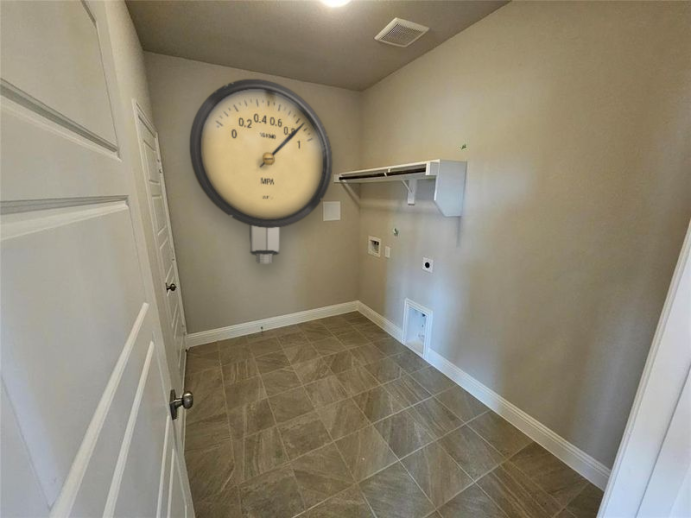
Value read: 0.85,MPa
